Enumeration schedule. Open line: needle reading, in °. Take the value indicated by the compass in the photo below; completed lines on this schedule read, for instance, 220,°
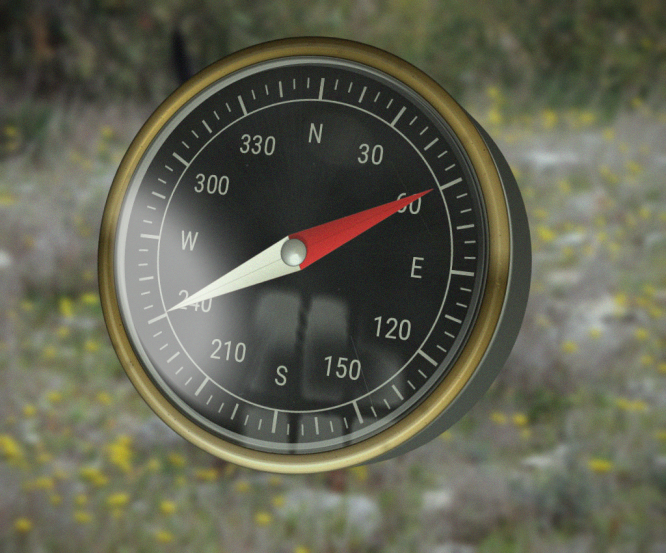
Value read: 60,°
